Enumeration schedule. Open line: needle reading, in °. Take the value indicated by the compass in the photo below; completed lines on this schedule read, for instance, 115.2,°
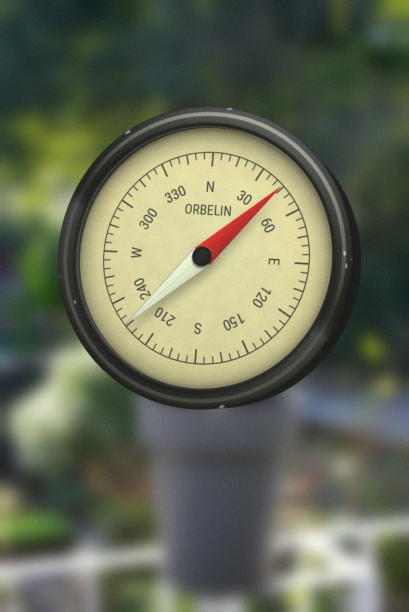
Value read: 45,°
